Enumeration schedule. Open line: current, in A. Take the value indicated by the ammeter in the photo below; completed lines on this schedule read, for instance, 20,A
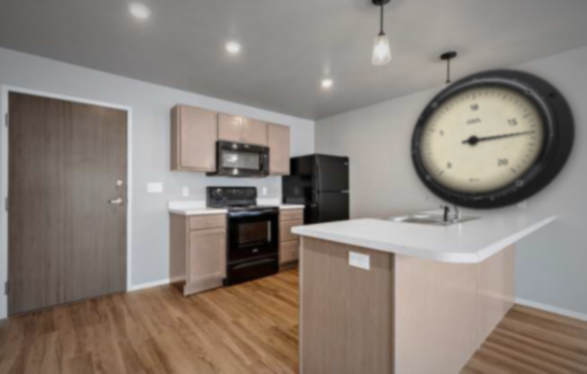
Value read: 16.5,A
